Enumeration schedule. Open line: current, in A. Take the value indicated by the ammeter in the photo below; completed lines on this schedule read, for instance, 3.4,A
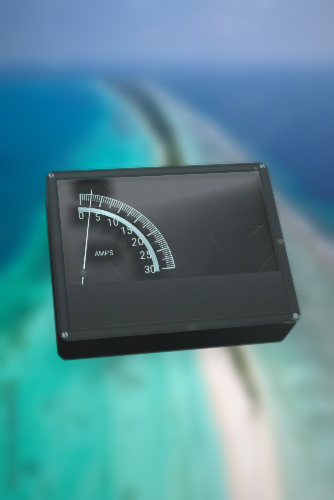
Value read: 2.5,A
